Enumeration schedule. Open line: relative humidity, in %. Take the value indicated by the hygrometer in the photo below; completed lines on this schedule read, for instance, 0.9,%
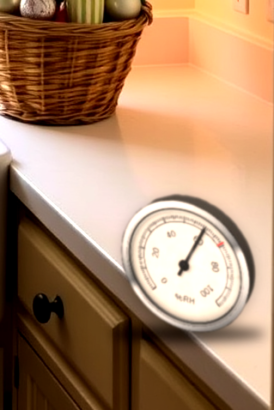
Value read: 60,%
